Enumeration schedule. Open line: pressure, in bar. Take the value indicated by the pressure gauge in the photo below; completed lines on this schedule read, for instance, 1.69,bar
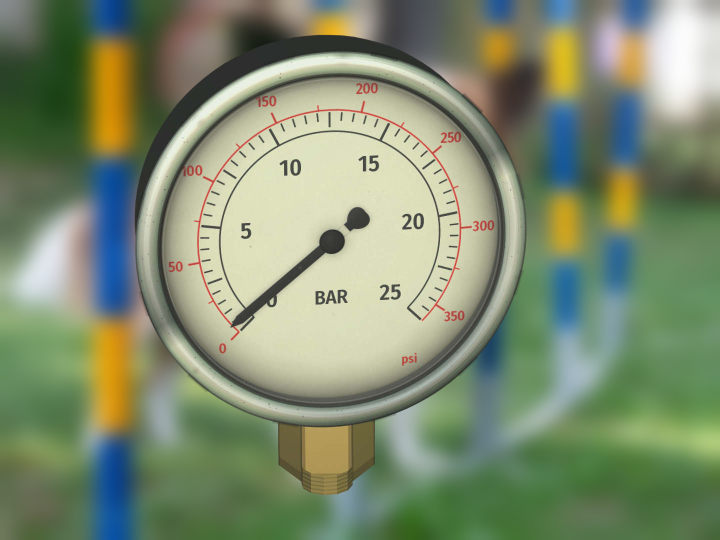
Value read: 0.5,bar
